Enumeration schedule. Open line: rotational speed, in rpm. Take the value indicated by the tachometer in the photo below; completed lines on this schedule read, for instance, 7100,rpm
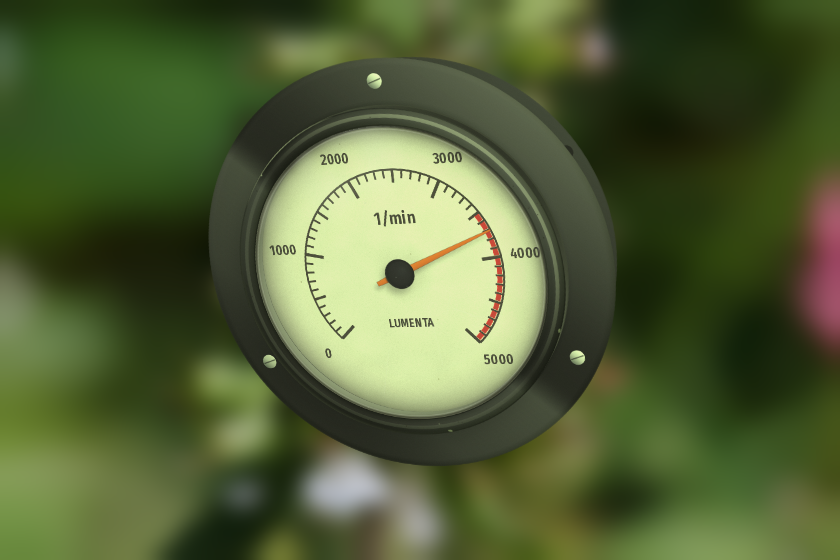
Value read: 3700,rpm
